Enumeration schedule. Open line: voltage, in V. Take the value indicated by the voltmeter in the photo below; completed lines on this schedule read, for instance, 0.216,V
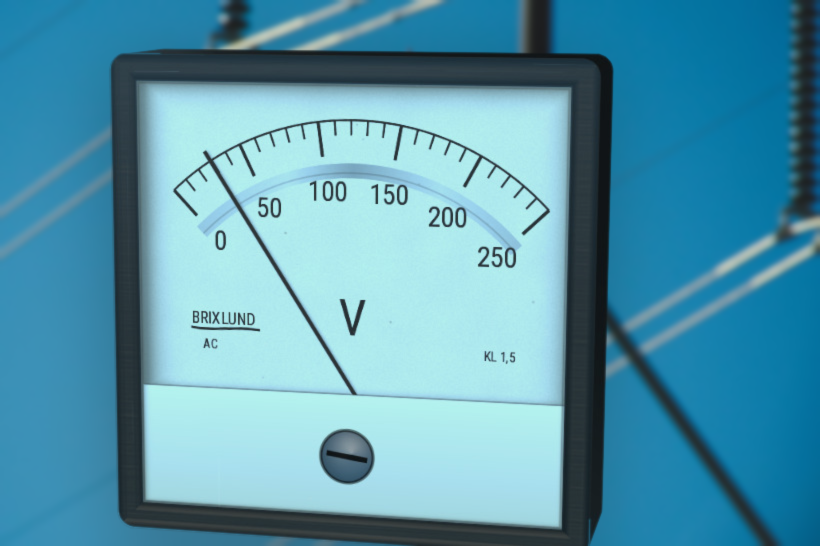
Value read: 30,V
